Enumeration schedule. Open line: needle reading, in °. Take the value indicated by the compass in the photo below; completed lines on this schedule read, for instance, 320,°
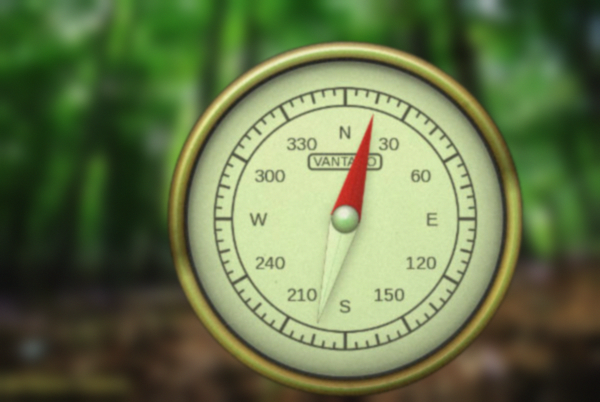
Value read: 15,°
